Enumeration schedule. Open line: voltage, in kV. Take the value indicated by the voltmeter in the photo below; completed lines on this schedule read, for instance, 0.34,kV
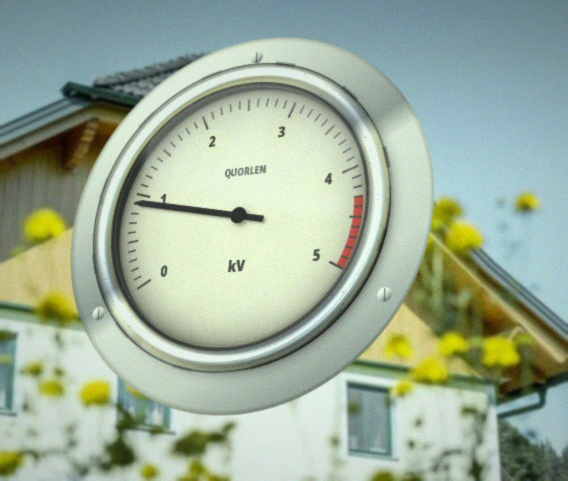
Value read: 0.9,kV
